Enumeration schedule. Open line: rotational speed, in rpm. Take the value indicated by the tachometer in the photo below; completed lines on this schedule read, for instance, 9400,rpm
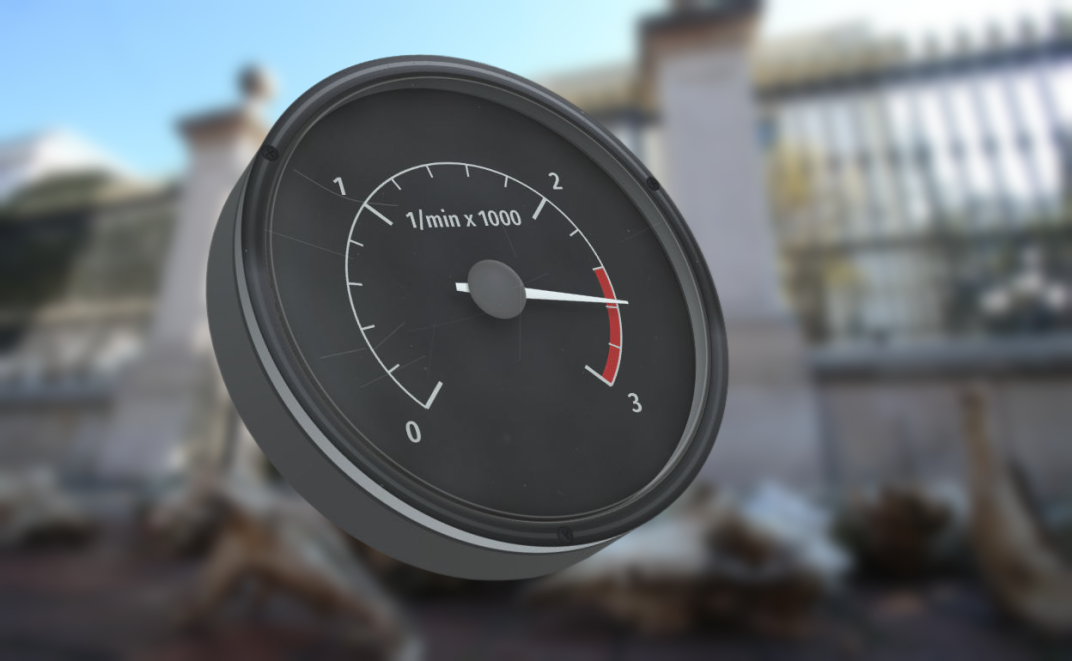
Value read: 2600,rpm
